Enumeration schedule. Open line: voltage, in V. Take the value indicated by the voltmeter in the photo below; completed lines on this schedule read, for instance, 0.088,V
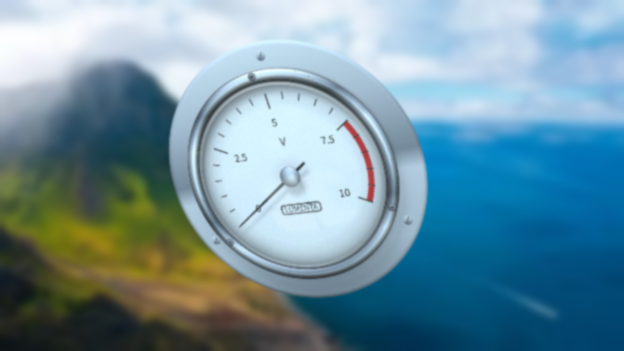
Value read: 0,V
